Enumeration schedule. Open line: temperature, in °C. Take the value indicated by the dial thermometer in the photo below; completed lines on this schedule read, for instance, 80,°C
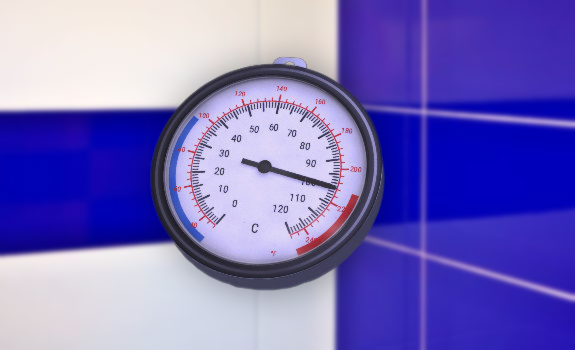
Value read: 100,°C
